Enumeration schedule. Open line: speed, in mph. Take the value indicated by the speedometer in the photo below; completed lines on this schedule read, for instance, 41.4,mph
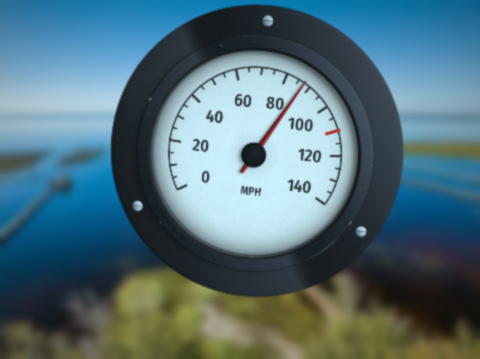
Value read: 87.5,mph
